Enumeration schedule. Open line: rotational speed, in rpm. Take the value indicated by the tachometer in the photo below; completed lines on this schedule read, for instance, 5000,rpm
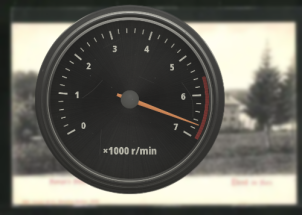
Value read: 6700,rpm
